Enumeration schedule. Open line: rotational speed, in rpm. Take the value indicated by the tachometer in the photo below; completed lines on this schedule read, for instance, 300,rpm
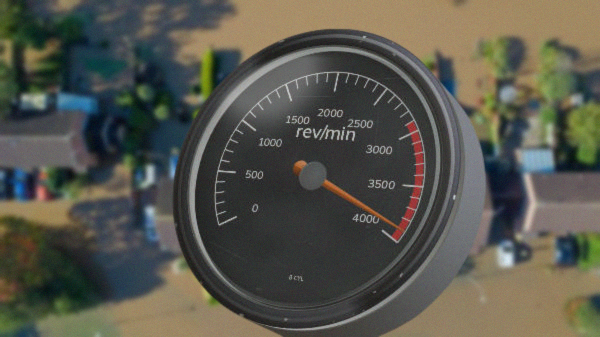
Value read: 3900,rpm
